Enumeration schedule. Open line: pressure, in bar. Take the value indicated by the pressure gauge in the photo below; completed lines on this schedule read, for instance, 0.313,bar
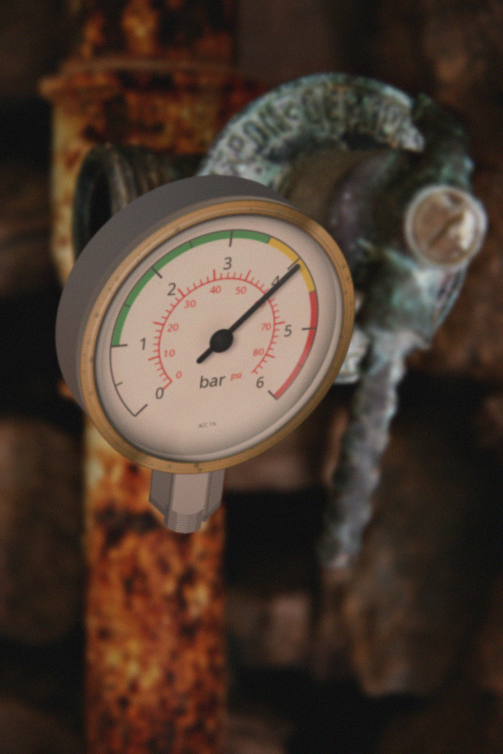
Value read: 4,bar
